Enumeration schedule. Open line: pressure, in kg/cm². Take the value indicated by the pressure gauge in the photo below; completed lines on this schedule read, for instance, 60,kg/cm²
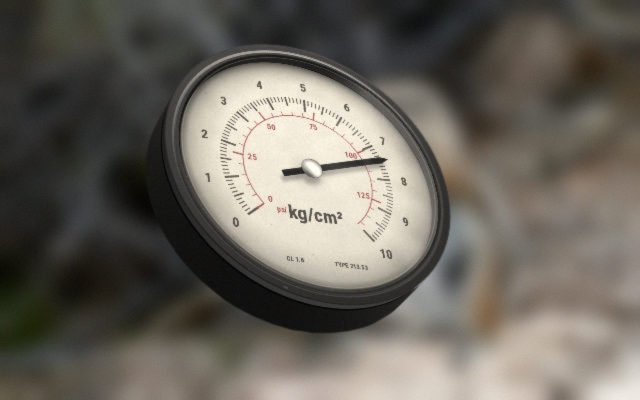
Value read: 7.5,kg/cm²
